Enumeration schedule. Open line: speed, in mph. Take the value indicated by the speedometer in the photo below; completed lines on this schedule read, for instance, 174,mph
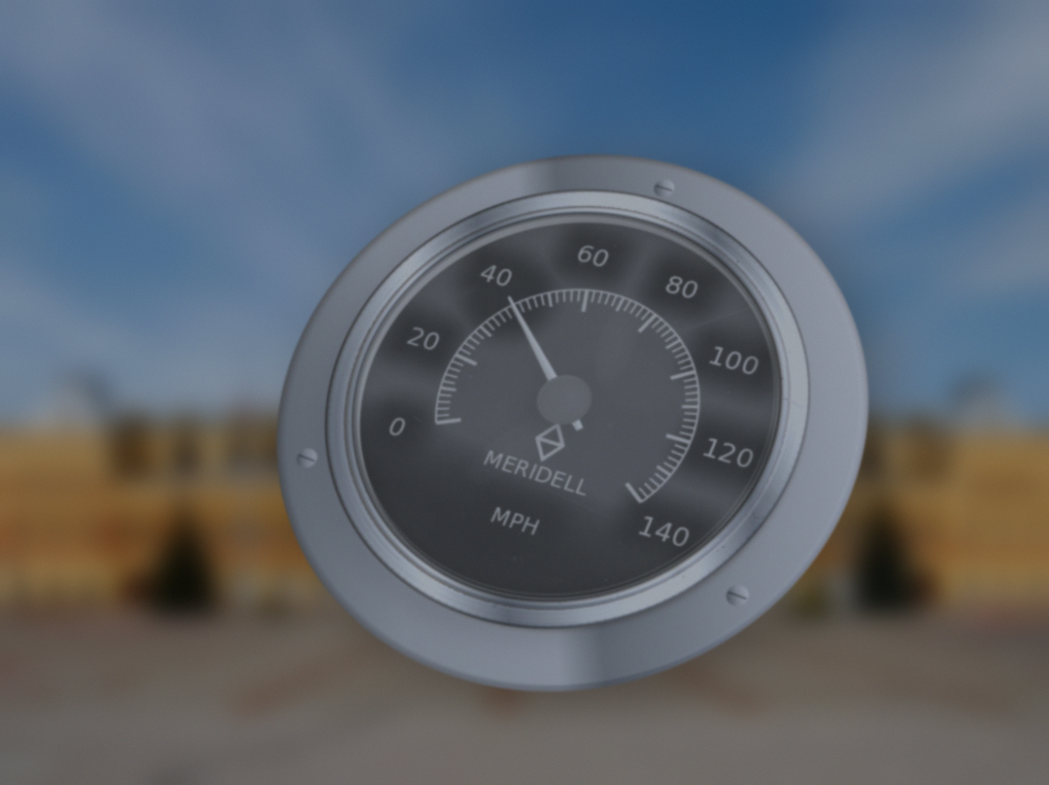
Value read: 40,mph
